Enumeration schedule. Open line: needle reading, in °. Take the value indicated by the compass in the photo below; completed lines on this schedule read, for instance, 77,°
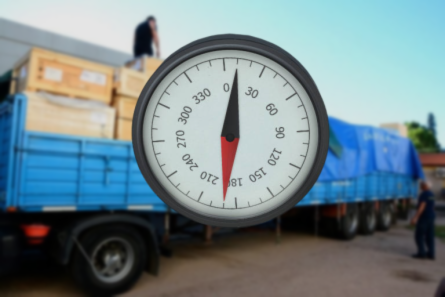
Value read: 190,°
